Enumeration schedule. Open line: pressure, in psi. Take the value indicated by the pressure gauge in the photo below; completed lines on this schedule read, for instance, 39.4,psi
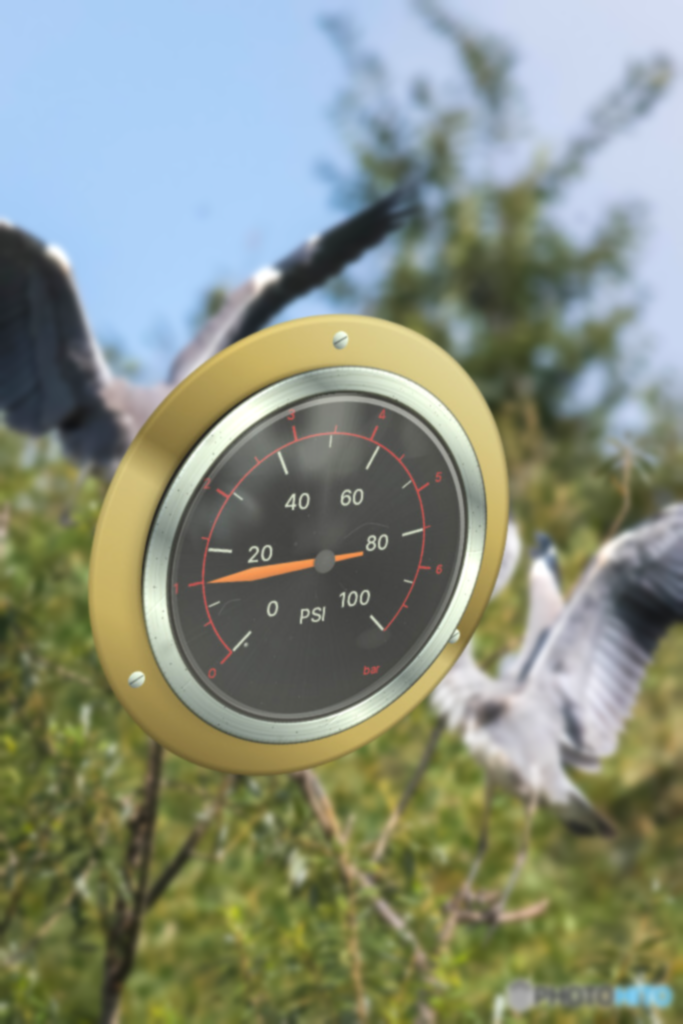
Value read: 15,psi
